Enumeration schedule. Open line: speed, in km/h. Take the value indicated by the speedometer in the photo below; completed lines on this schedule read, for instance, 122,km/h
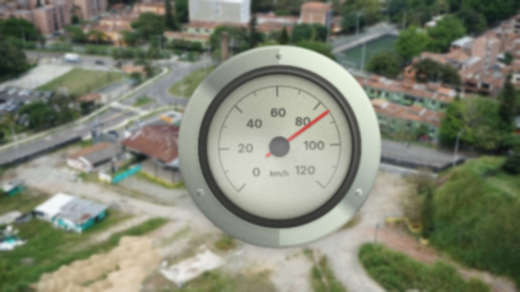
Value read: 85,km/h
